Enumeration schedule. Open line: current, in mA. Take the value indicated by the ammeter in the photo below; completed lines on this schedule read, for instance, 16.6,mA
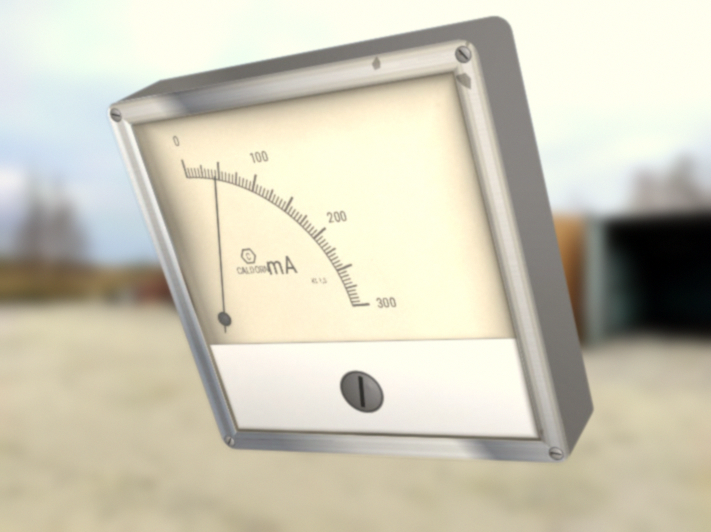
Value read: 50,mA
